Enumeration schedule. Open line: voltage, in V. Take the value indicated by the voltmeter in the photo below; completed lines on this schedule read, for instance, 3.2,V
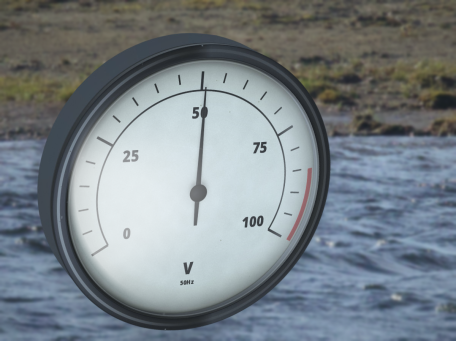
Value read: 50,V
